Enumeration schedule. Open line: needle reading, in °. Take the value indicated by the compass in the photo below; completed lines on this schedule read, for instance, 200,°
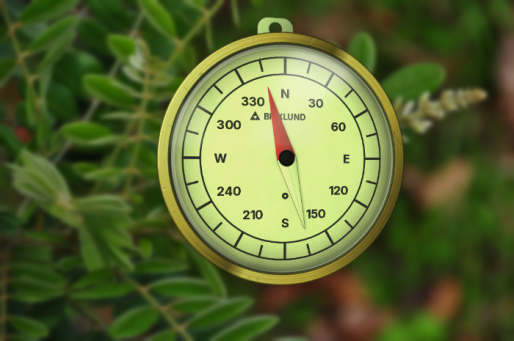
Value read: 345,°
